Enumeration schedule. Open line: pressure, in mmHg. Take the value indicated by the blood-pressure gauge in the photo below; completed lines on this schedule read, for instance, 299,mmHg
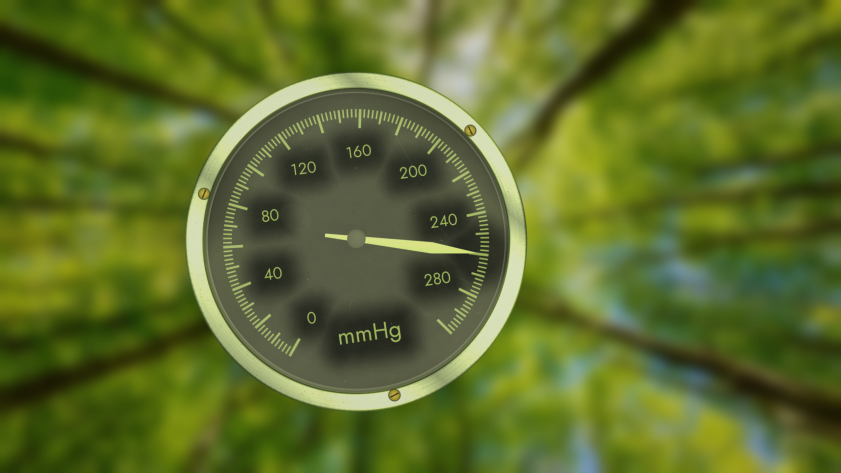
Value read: 260,mmHg
